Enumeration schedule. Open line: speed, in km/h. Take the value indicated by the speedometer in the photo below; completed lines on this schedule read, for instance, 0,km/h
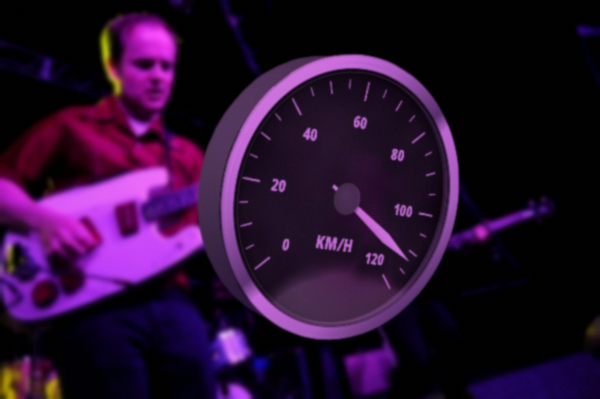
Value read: 112.5,km/h
